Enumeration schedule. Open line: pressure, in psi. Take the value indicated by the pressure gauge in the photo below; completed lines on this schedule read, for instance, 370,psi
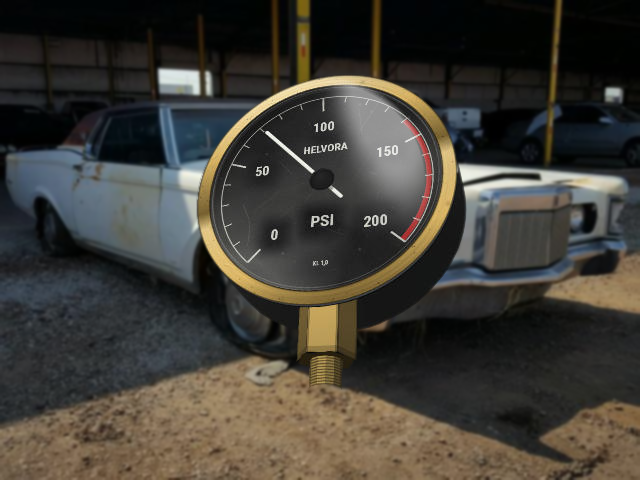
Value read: 70,psi
